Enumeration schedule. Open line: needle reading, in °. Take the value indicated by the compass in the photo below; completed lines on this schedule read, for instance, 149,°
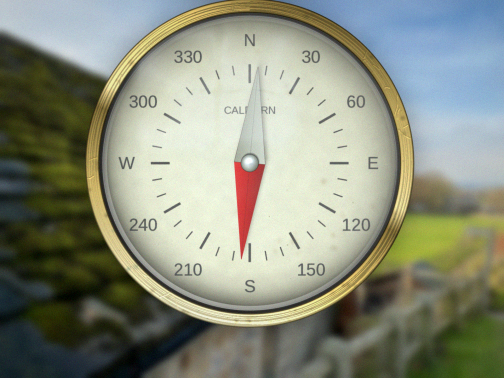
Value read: 185,°
